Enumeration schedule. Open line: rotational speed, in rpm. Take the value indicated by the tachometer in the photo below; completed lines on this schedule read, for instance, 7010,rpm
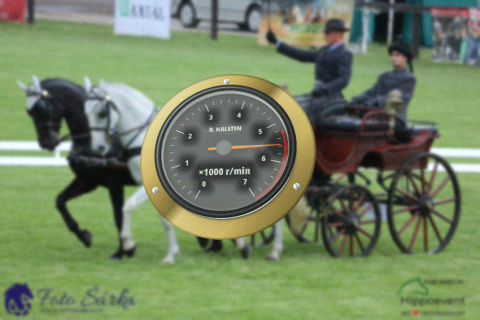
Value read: 5600,rpm
